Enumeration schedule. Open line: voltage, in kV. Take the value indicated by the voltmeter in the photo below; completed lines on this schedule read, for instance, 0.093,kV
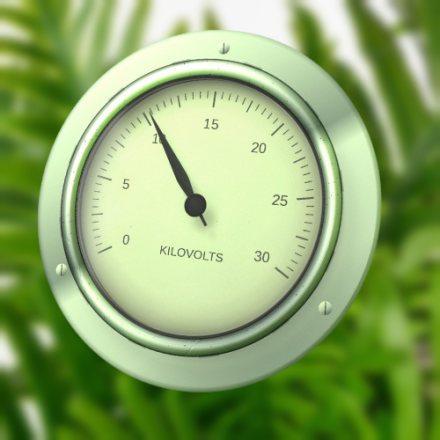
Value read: 10.5,kV
